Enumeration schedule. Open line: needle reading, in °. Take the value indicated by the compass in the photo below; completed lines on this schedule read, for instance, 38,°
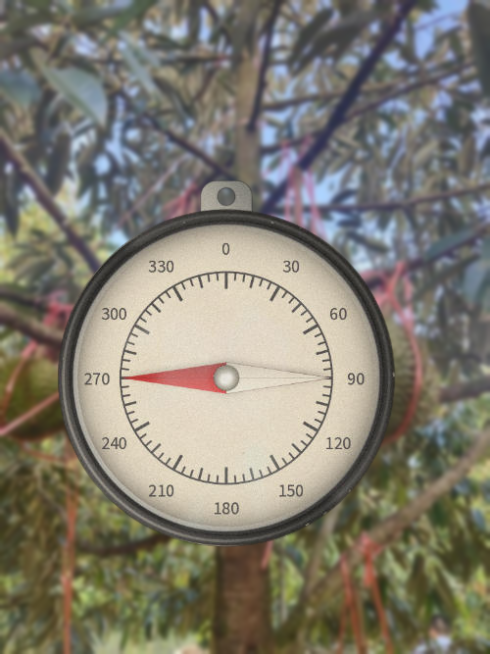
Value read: 270,°
